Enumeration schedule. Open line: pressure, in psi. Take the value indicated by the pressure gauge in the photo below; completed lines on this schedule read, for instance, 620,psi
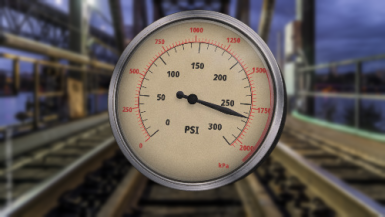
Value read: 265,psi
